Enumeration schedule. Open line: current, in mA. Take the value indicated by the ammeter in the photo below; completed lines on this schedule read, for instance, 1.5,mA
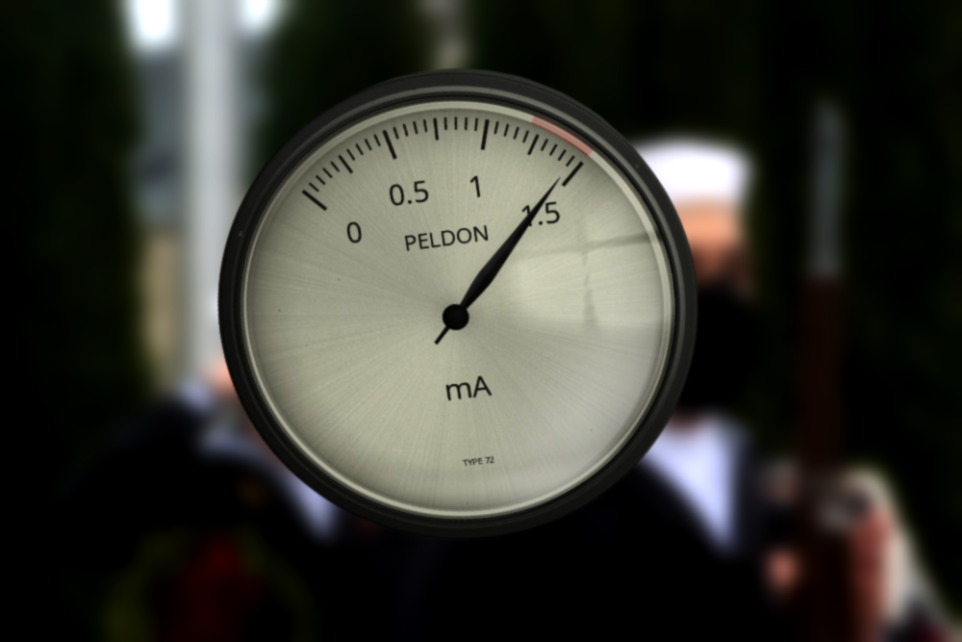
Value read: 1.45,mA
